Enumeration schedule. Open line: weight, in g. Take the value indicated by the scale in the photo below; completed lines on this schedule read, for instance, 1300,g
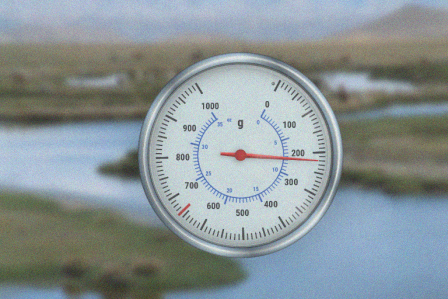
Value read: 220,g
